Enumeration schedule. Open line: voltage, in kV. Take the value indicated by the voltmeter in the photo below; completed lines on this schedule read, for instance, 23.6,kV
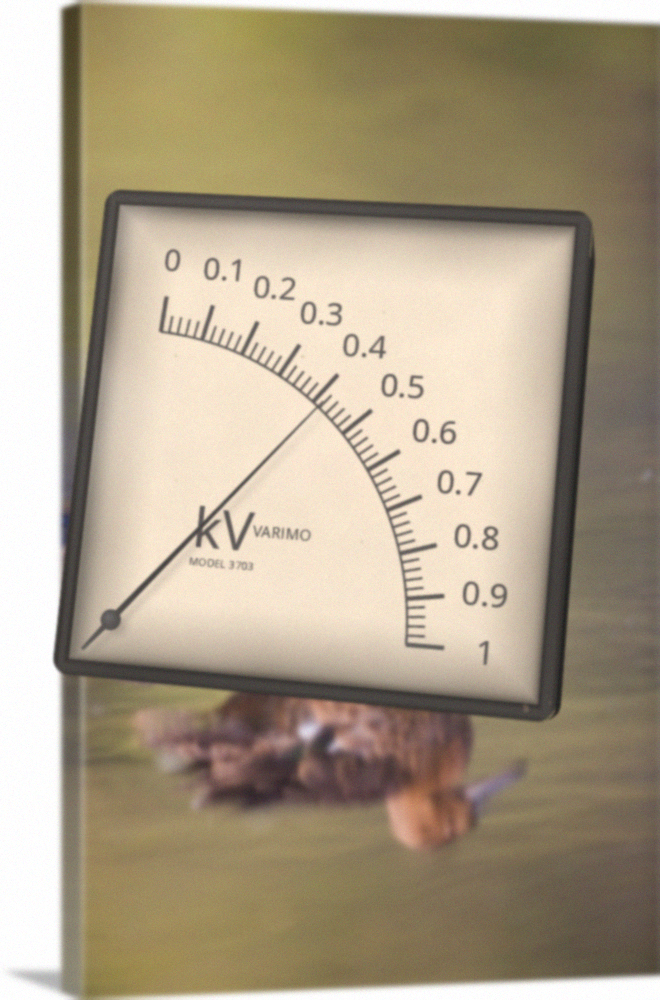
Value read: 0.42,kV
